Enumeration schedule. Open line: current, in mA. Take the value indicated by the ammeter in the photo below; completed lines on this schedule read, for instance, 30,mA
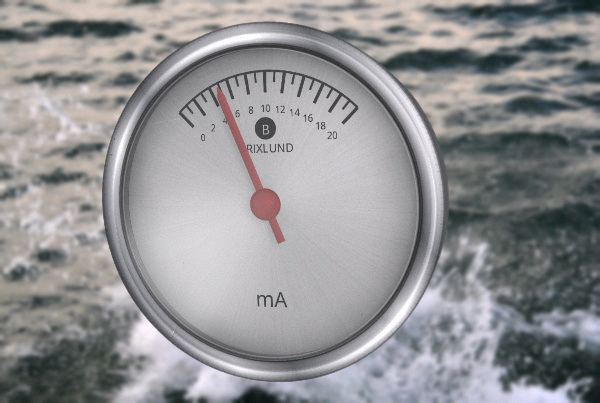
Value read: 5,mA
